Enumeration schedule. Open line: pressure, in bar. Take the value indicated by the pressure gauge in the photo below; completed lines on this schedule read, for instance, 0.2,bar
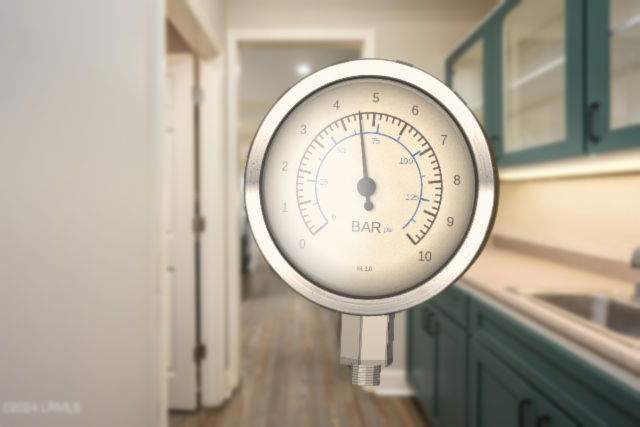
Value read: 4.6,bar
